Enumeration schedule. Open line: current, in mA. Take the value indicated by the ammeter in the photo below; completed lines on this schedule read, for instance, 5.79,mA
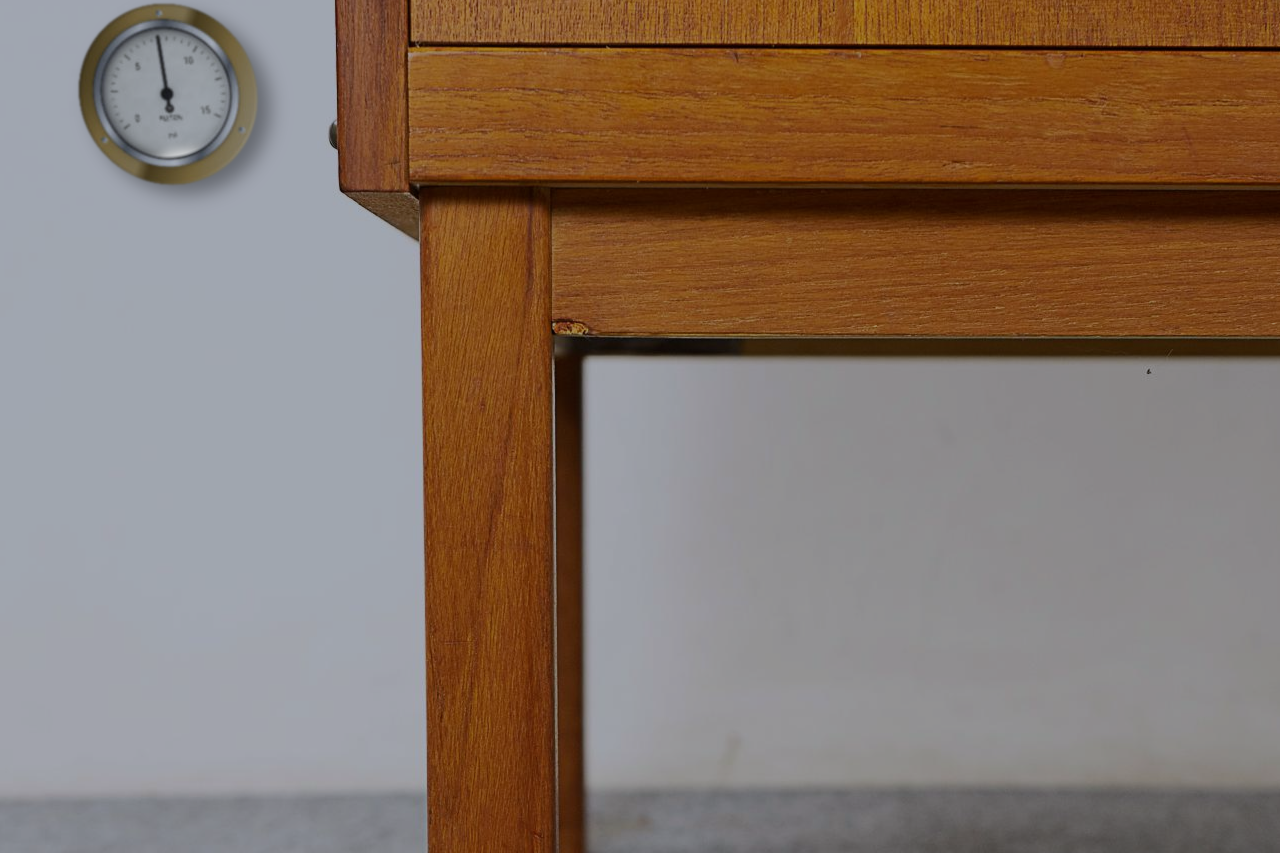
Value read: 7.5,mA
